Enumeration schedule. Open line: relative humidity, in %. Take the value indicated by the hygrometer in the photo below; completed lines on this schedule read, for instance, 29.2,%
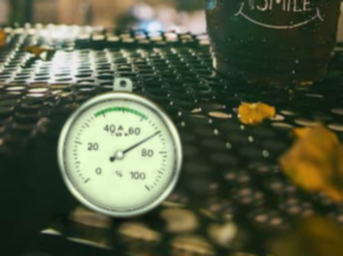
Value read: 70,%
